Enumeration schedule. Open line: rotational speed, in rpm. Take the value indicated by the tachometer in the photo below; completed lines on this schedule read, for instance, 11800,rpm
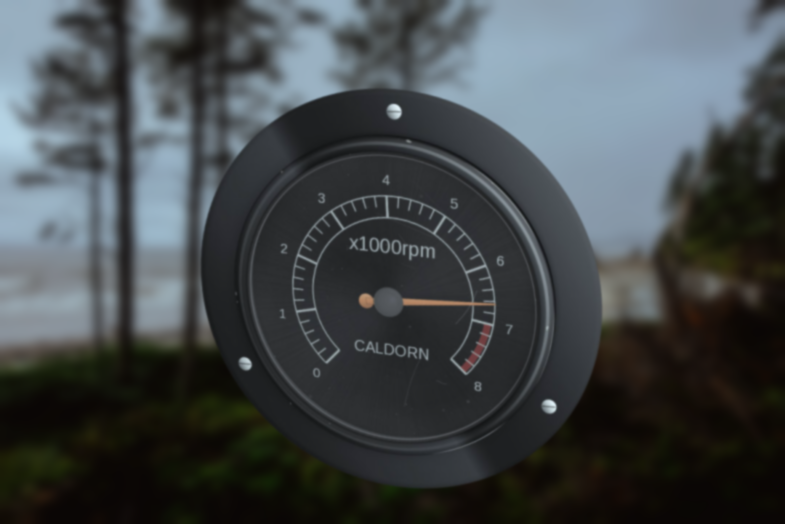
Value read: 6600,rpm
